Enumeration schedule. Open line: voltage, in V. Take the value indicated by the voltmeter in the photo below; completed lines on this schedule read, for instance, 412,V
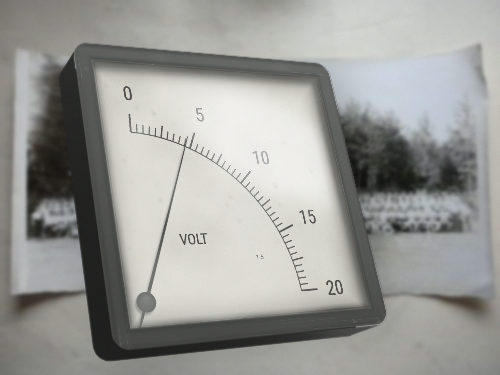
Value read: 4.5,V
